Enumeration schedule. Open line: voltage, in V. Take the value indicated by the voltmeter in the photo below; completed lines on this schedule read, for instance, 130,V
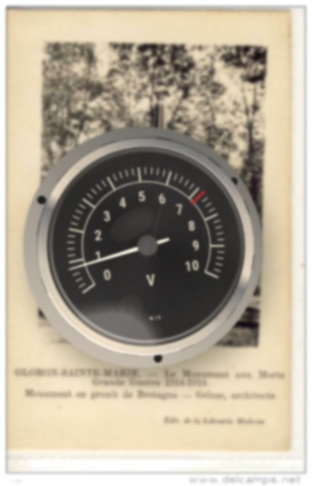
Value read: 0.8,V
